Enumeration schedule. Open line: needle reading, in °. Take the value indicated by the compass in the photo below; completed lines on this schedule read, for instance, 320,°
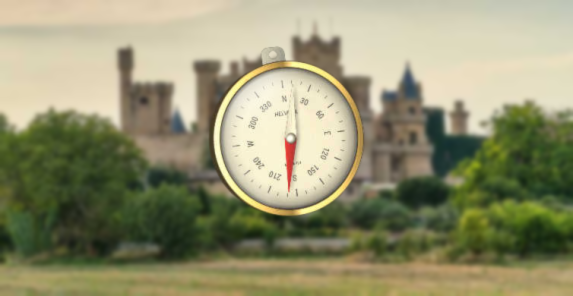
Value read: 190,°
